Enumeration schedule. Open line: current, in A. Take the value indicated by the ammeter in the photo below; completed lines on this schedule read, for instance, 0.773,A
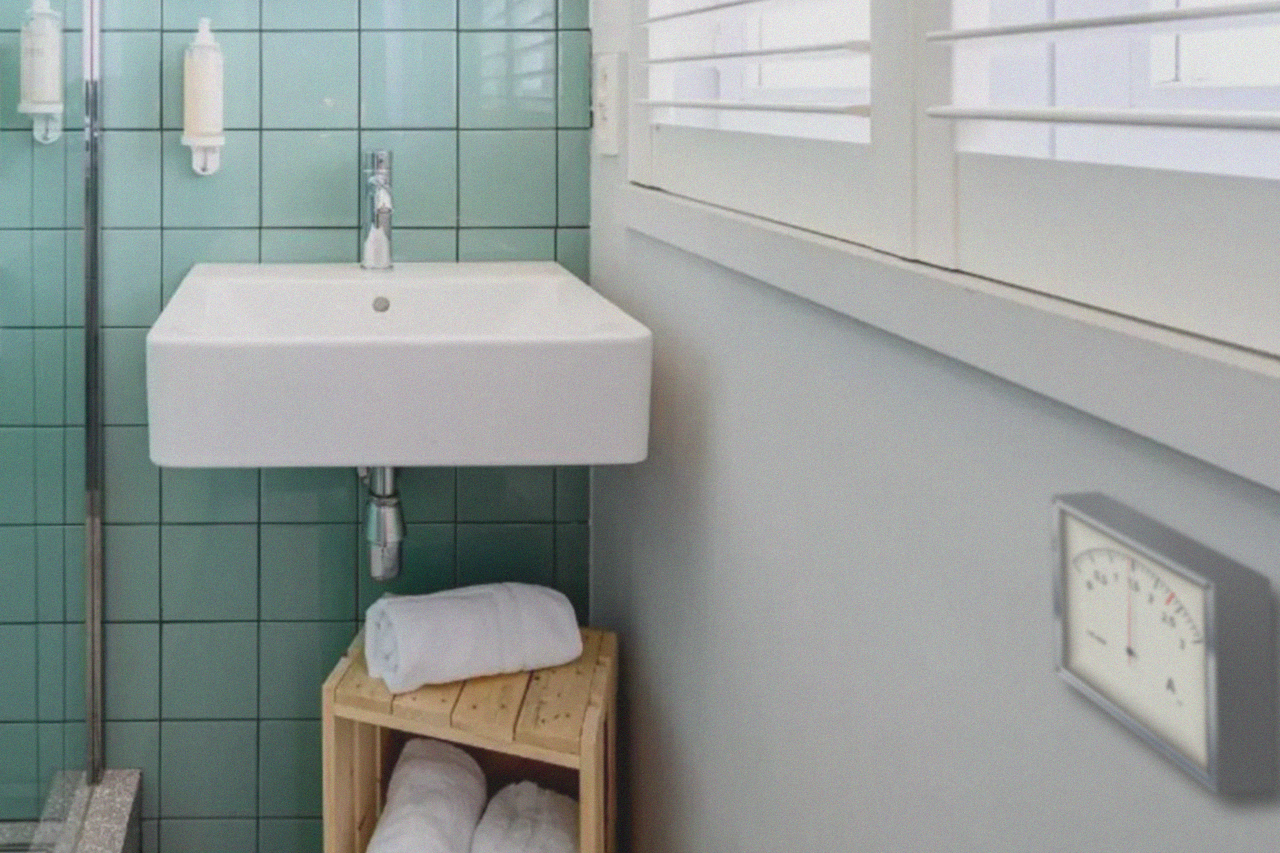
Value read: 1.5,A
